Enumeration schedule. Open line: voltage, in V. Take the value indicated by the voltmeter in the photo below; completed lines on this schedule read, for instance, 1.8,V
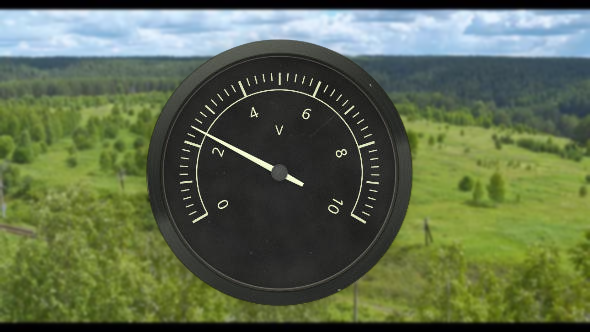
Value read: 2.4,V
